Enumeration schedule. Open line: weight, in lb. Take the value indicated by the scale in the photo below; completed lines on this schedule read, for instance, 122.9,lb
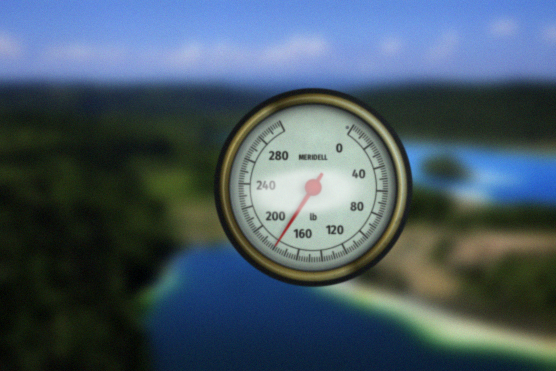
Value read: 180,lb
